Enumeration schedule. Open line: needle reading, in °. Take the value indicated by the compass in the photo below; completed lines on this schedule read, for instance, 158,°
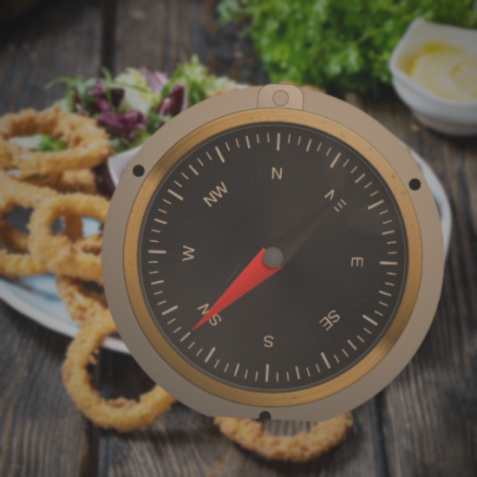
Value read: 225,°
